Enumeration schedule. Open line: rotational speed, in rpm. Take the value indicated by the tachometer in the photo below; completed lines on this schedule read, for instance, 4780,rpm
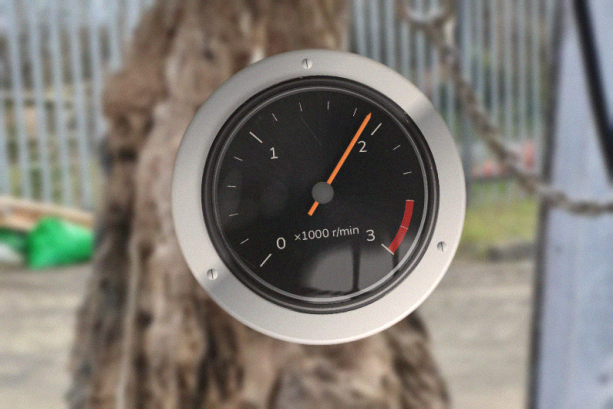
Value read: 1900,rpm
